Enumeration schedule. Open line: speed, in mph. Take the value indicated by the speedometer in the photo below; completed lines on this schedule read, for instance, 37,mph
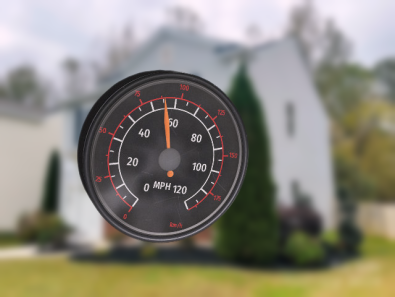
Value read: 55,mph
